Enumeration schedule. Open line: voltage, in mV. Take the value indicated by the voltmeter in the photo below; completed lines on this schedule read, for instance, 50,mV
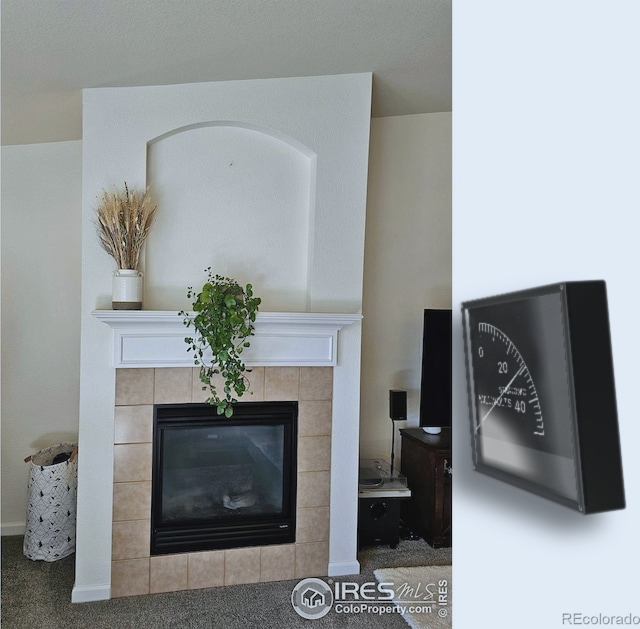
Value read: 30,mV
